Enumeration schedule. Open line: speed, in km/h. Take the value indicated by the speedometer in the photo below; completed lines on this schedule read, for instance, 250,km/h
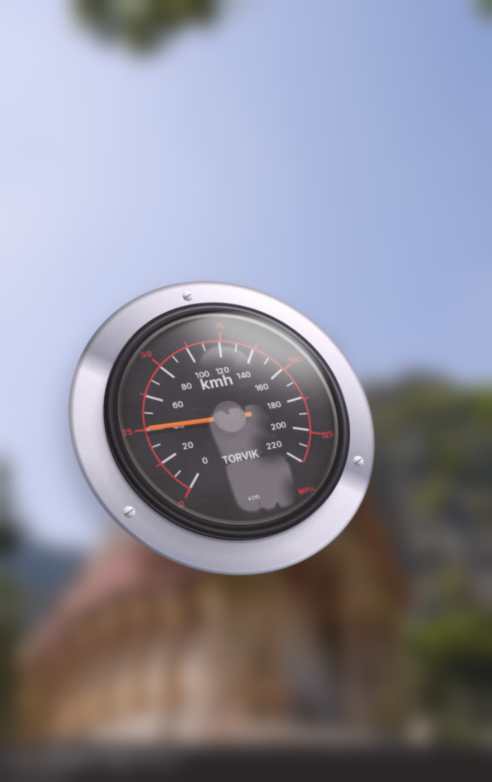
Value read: 40,km/h
